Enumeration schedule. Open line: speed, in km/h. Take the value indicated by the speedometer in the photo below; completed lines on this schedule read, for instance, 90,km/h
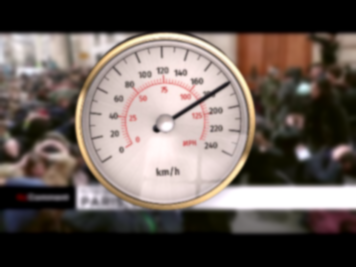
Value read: 180,km/h
